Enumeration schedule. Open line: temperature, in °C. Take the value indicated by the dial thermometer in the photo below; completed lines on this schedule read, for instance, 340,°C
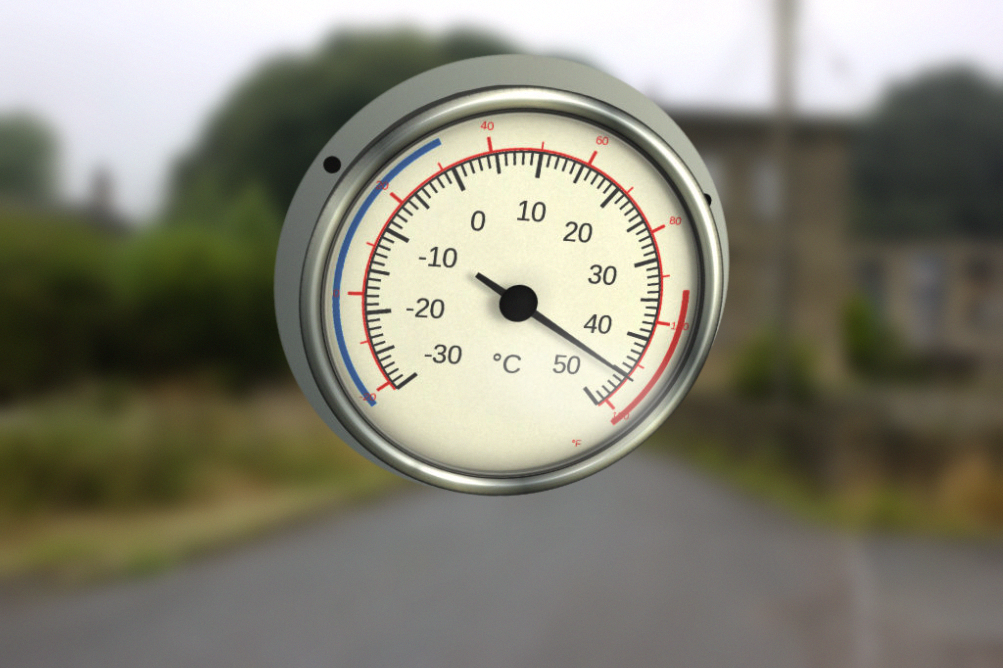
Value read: 45,°C
